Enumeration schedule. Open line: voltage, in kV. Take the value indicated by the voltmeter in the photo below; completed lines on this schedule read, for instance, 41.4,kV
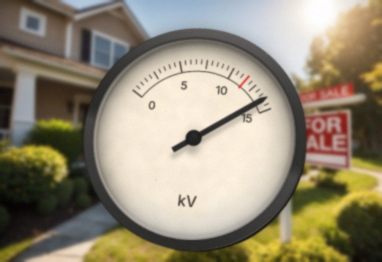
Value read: 14,kV
